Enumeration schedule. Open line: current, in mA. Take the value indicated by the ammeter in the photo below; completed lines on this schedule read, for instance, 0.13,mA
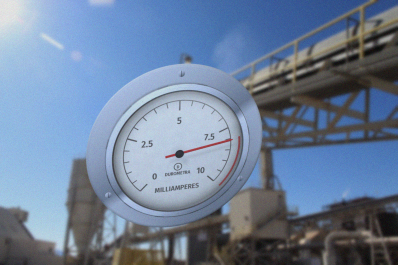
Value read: 8,mA
